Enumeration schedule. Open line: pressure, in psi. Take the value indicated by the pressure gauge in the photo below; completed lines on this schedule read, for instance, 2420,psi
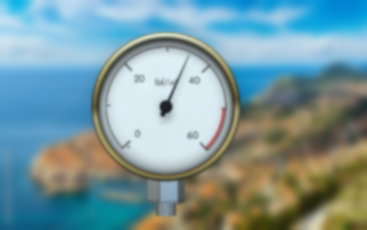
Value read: 35,psi
